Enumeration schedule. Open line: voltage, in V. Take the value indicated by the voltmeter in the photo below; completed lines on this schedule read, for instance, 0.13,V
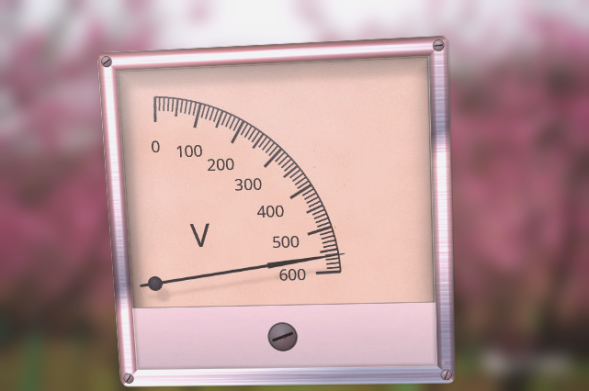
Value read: 560,V
